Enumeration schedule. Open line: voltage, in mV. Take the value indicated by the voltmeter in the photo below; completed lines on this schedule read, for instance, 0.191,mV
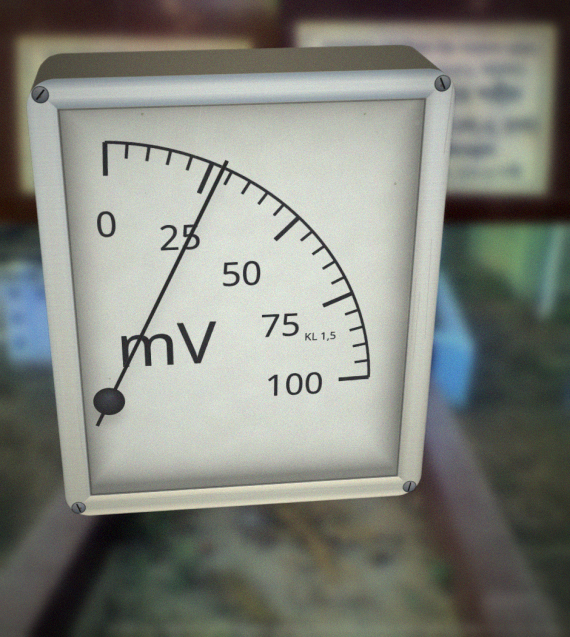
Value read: 27.5,mV
